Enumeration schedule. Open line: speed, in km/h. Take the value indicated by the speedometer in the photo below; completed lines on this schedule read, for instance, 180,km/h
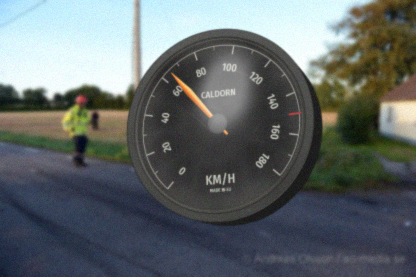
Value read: 65,km/h
